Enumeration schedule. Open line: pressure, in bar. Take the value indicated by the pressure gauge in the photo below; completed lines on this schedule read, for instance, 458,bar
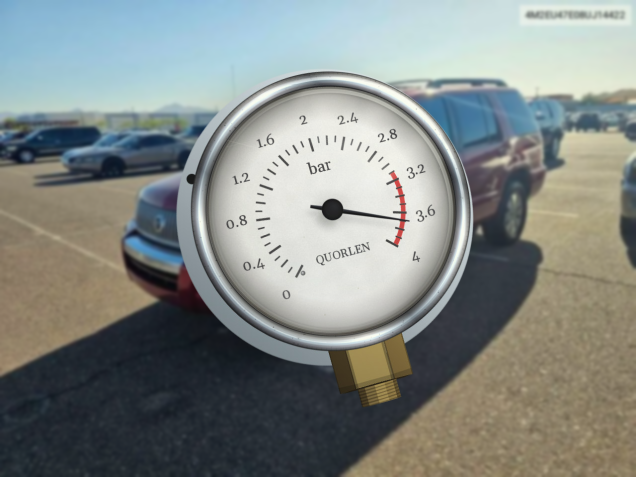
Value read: 3.7,bar
